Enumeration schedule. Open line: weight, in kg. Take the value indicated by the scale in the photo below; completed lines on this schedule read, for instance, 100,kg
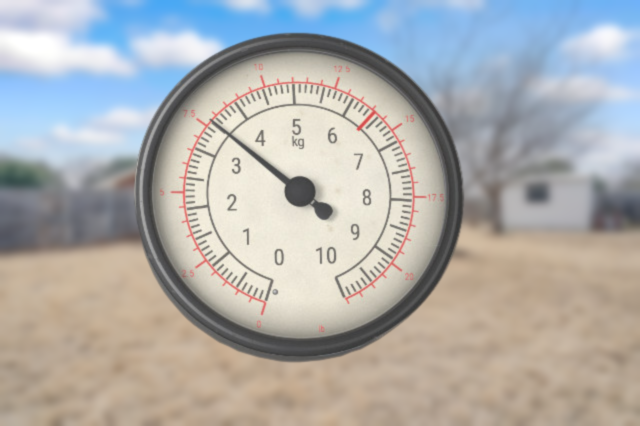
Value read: 3.5,kg
